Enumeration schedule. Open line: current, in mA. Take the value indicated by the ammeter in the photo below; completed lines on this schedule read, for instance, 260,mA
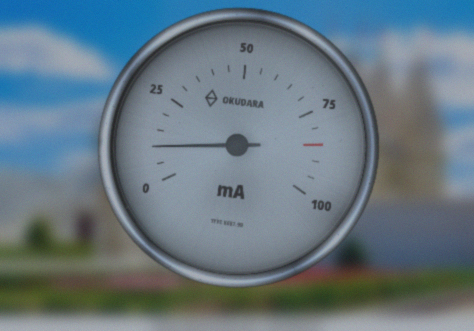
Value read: 10,mA
